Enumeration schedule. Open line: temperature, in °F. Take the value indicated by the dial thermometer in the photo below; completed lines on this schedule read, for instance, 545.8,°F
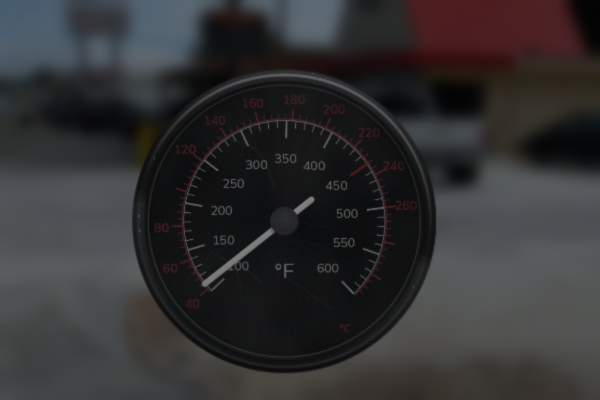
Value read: 110,°F
